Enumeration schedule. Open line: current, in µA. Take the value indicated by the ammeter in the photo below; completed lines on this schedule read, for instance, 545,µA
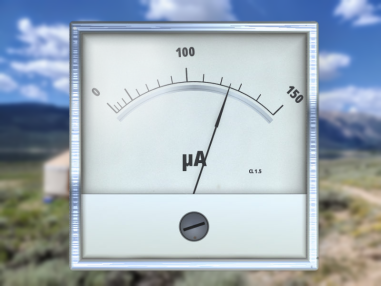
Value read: 125,µA
